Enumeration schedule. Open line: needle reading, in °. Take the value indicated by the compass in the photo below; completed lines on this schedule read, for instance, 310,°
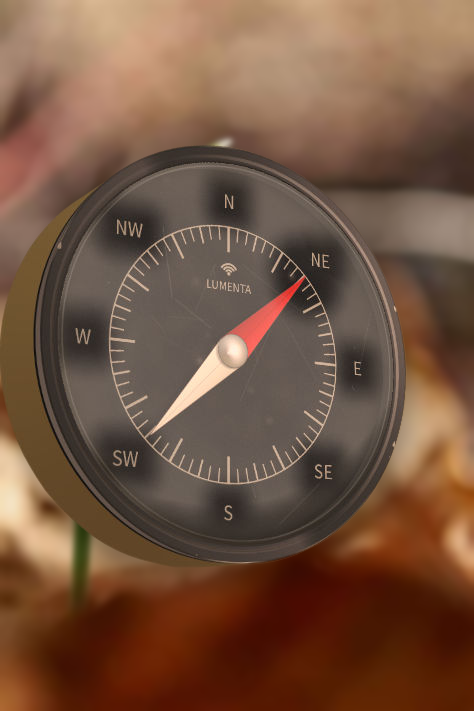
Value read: 45,°
